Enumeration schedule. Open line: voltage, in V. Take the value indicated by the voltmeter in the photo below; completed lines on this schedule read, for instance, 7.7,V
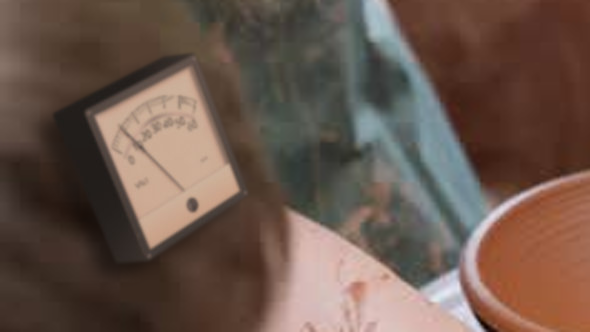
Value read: 10,V
